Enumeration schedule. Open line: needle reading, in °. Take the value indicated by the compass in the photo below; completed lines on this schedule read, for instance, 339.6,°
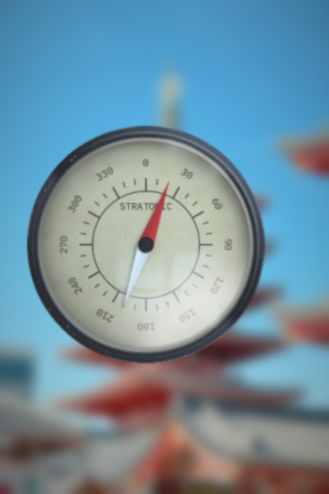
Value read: 20,°
